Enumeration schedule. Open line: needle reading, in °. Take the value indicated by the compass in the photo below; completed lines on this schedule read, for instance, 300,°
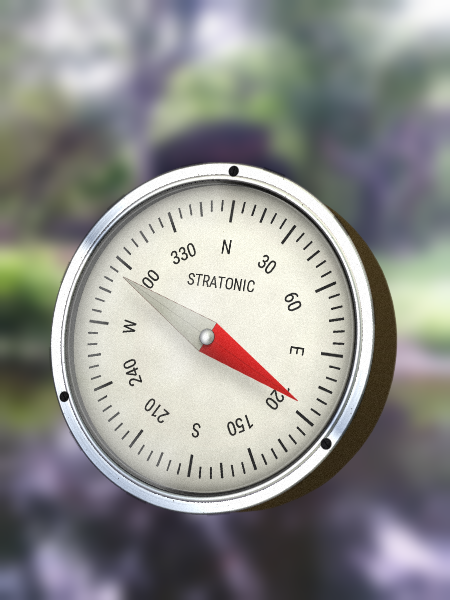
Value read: 115,°
